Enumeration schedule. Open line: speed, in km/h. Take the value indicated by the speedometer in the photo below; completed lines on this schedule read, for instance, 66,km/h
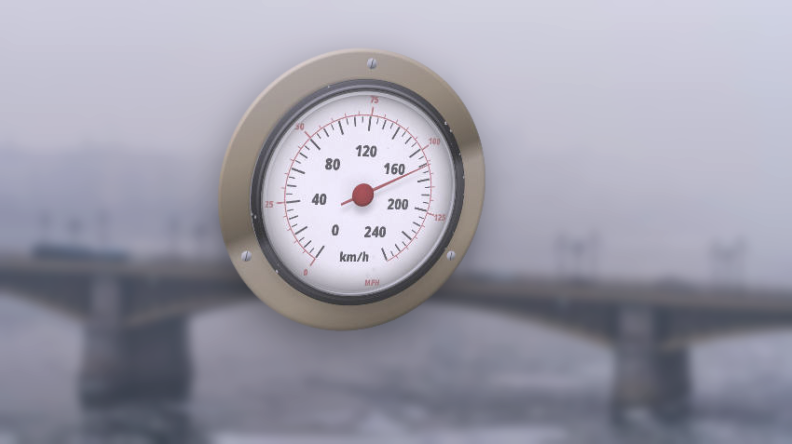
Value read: 170,km/h
